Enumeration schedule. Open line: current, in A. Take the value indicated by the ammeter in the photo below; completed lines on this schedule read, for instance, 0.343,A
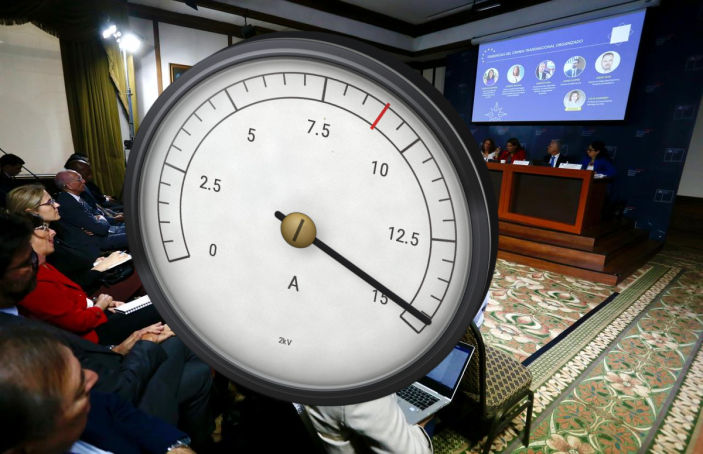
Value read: 14.5,A
